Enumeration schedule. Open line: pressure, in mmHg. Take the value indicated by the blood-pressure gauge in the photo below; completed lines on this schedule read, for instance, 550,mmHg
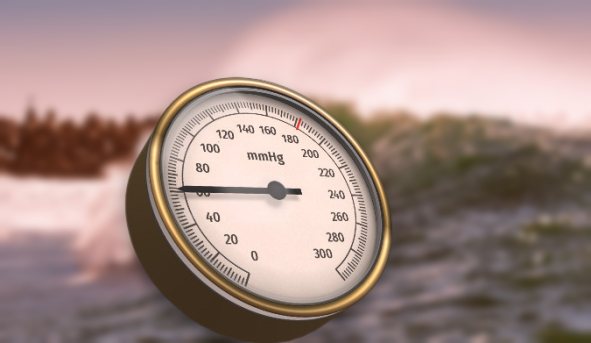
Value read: 60,mmHg
